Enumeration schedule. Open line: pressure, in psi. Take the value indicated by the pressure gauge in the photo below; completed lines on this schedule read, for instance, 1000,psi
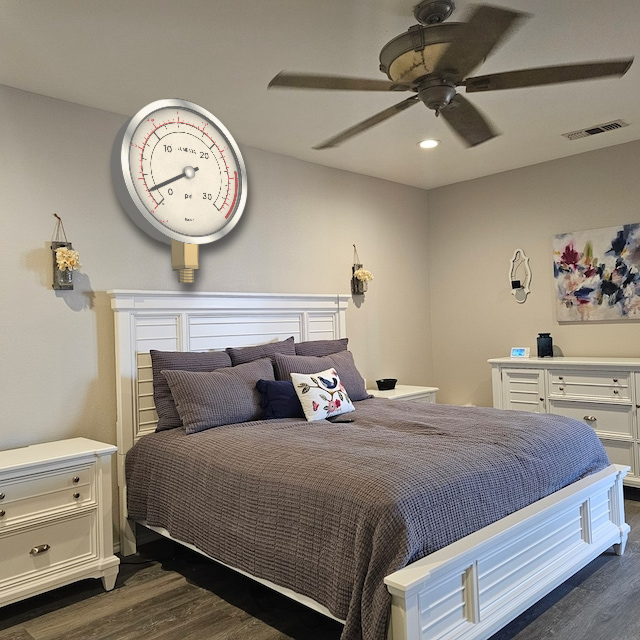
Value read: 2,psi
